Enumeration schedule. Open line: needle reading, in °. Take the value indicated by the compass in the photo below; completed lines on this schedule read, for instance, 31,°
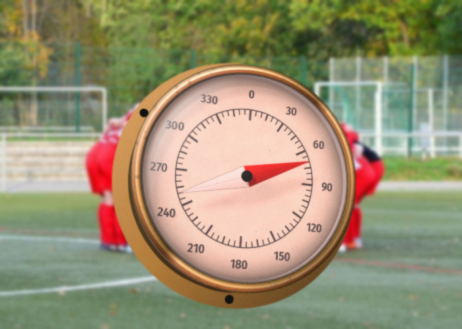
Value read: 70,°
